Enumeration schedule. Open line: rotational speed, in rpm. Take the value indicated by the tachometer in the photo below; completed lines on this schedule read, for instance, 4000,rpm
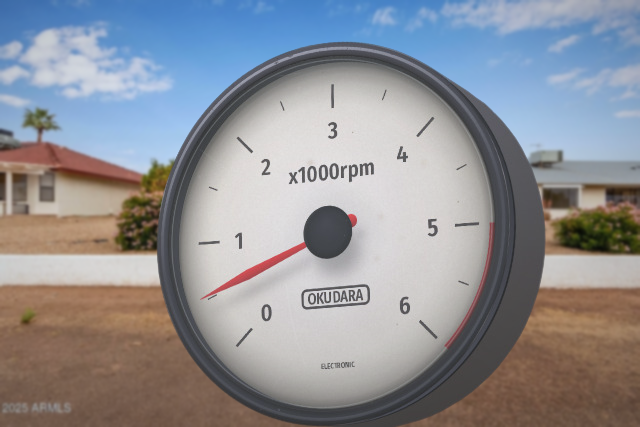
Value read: 500,rpm
